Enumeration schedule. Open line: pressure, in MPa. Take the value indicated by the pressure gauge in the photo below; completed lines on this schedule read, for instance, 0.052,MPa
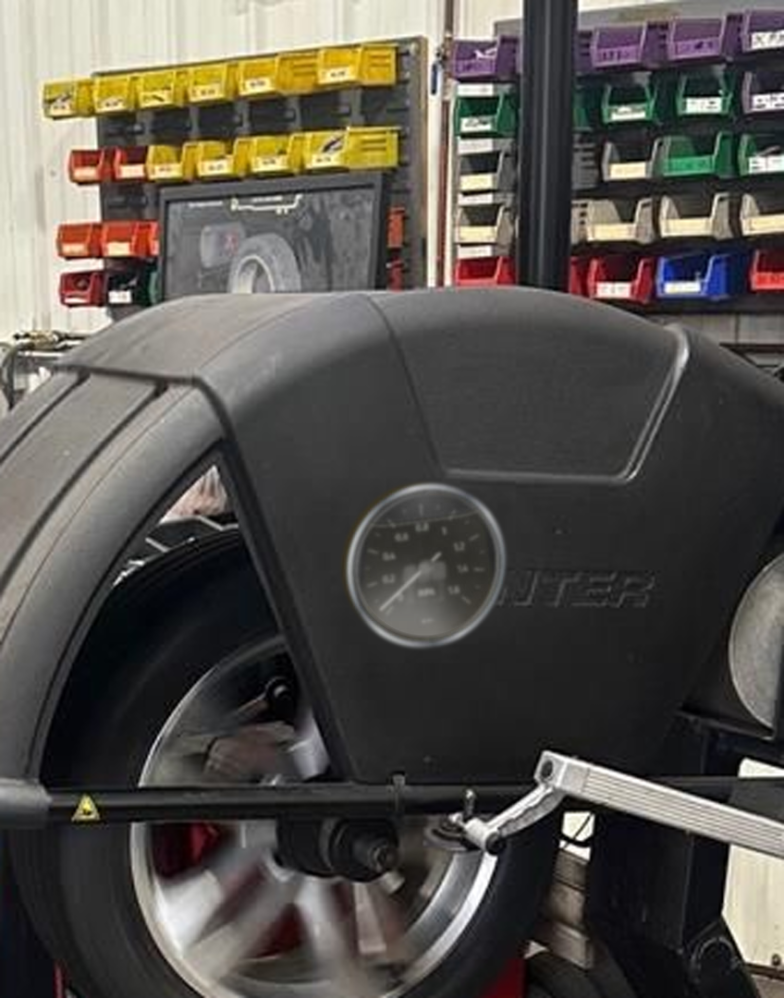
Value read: 0.05,MPa
